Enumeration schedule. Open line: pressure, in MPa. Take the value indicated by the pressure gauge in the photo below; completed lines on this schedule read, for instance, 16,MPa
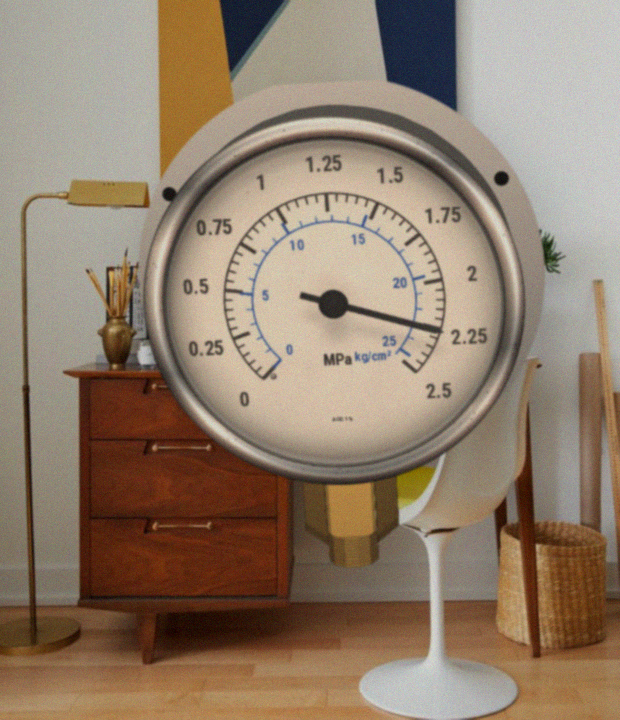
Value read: 2.25,MPa
